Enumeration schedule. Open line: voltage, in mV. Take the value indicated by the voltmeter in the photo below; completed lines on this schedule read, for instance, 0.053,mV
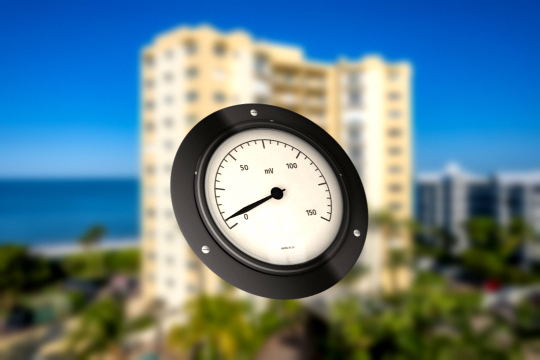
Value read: 5,mV
